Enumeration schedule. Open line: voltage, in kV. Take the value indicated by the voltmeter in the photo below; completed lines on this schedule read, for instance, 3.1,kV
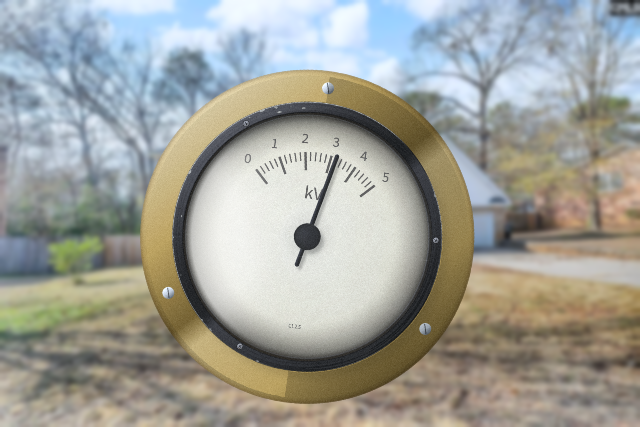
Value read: 3.2,kV
